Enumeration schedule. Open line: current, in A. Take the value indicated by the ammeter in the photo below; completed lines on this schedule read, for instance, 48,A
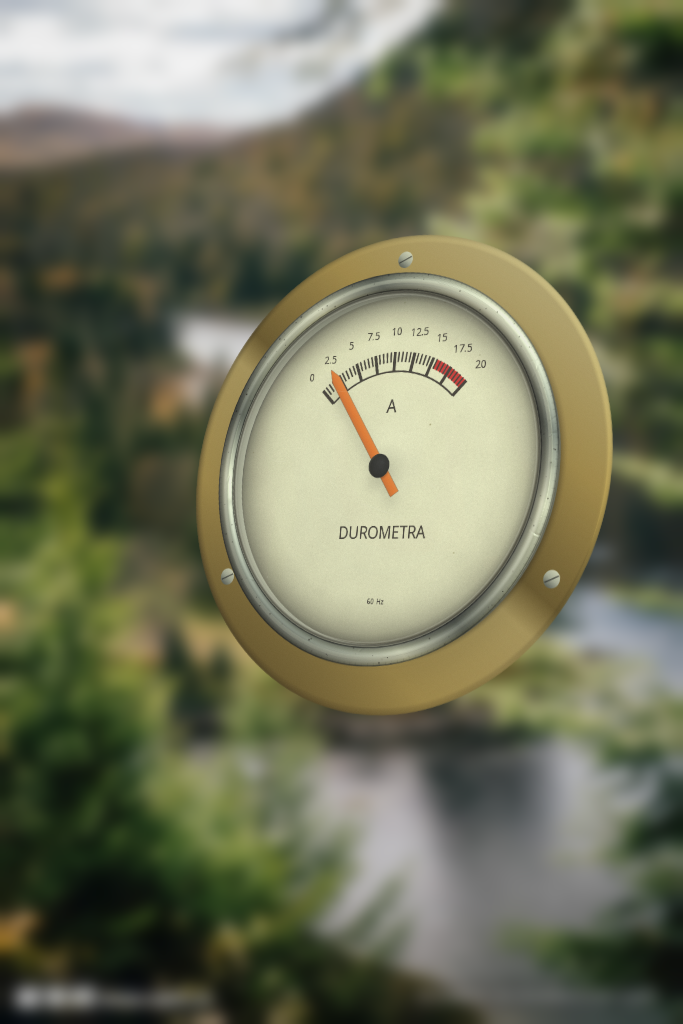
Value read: 2.5,A
